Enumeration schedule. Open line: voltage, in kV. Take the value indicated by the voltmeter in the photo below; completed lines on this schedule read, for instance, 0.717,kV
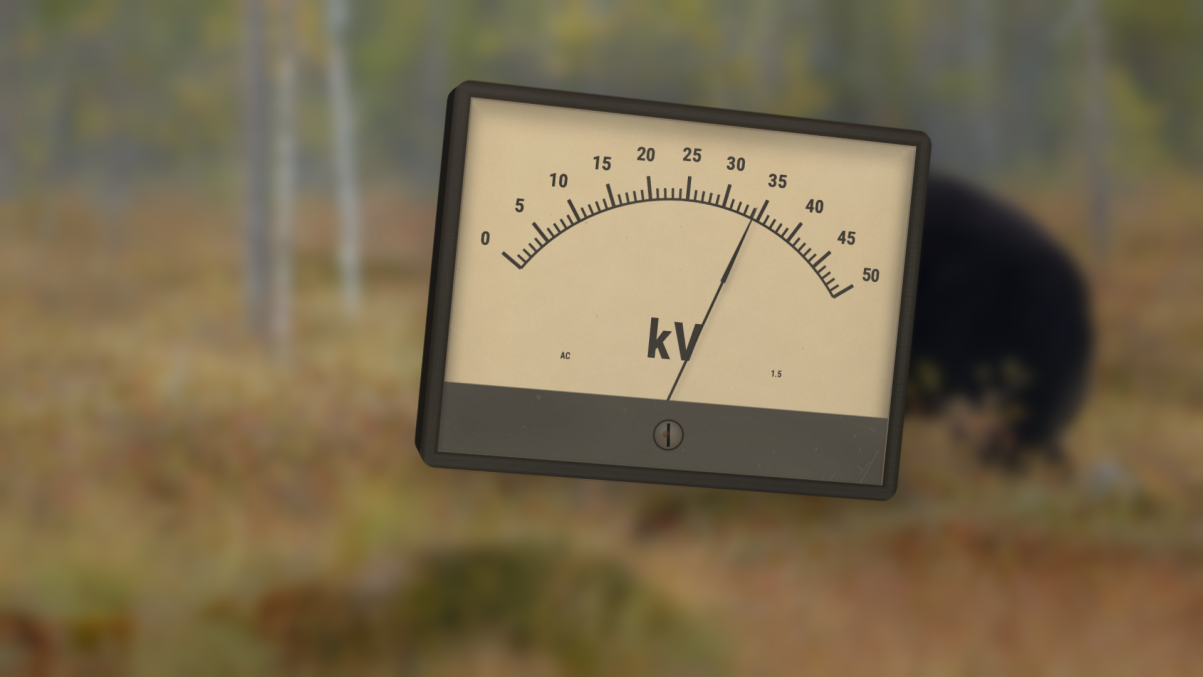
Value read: 34,kV
